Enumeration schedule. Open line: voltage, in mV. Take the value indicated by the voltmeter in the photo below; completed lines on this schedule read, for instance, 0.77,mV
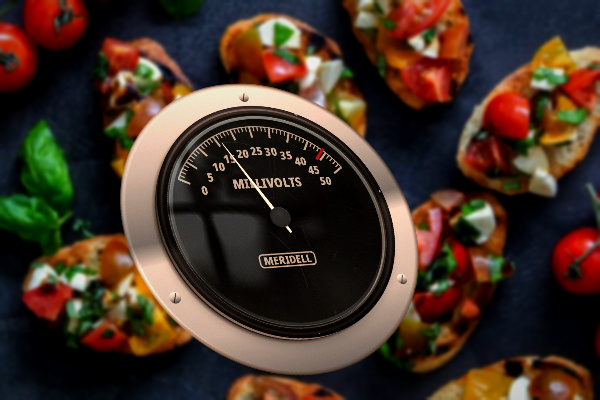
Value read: 15,mV
